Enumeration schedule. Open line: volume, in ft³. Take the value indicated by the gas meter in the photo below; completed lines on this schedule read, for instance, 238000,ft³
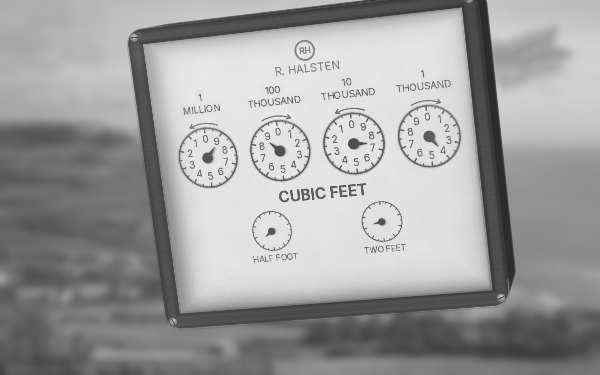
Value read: 887400,ft³
